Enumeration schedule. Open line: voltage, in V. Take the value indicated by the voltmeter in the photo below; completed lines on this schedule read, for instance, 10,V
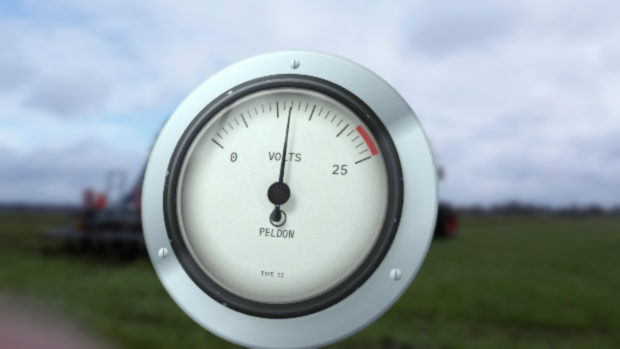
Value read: 12,V
